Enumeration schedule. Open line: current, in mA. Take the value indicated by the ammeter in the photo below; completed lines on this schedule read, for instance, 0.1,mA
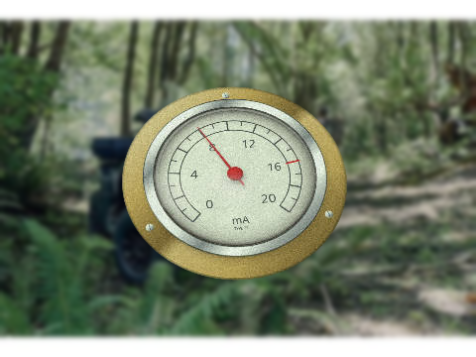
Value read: 8,mA
